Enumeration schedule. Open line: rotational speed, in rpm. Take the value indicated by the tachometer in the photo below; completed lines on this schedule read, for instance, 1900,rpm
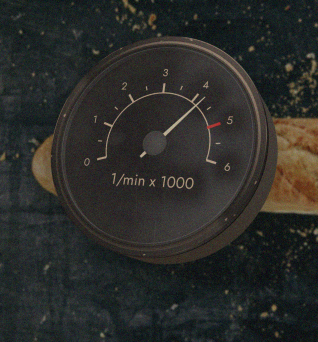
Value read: 4250,rpm
